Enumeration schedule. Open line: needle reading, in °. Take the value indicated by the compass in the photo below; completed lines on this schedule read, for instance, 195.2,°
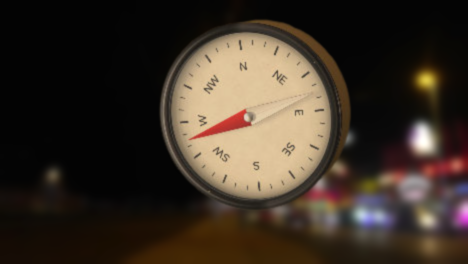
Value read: 255,°
